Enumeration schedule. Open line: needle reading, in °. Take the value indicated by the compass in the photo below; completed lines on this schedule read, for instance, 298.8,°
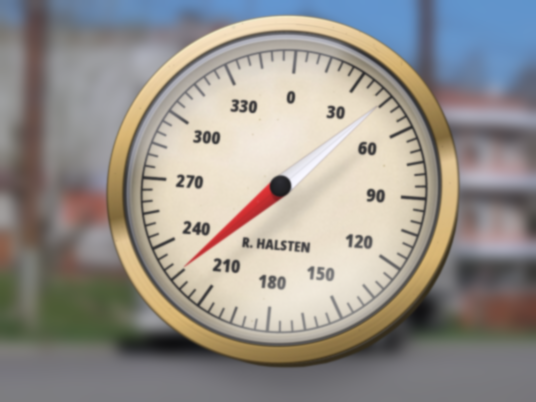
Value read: 225,°
